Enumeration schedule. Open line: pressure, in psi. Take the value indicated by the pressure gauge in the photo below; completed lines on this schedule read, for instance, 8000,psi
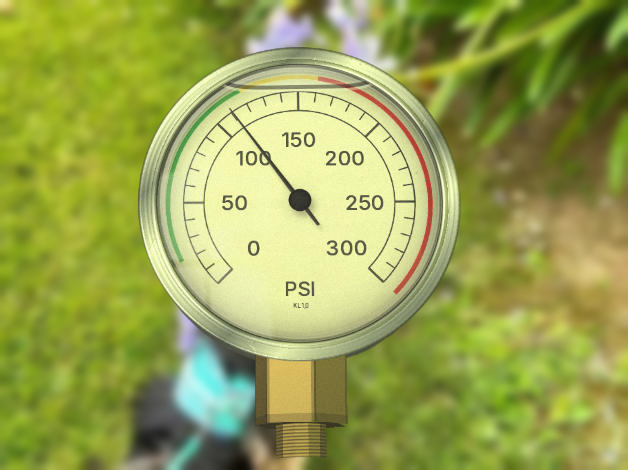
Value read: 110,psi
